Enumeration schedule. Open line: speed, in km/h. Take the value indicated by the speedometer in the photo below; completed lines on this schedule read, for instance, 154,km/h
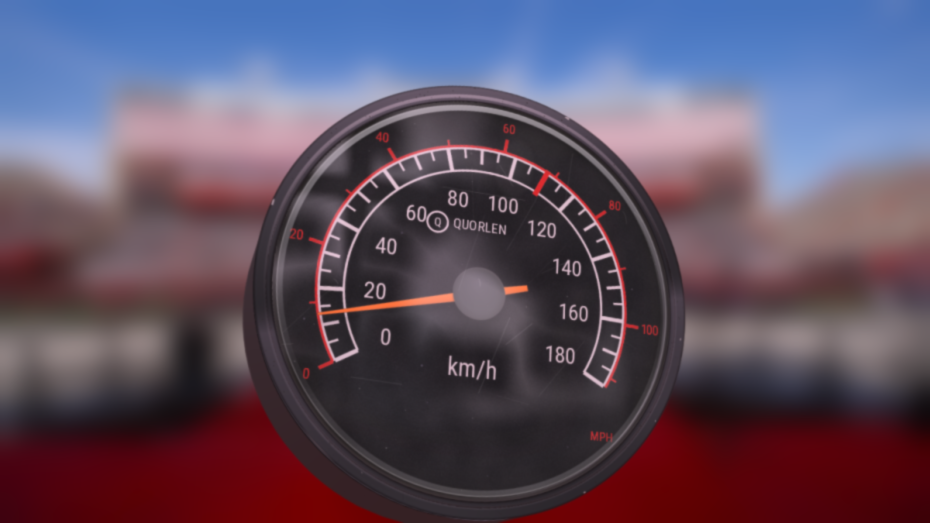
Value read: 12.5,km/h
